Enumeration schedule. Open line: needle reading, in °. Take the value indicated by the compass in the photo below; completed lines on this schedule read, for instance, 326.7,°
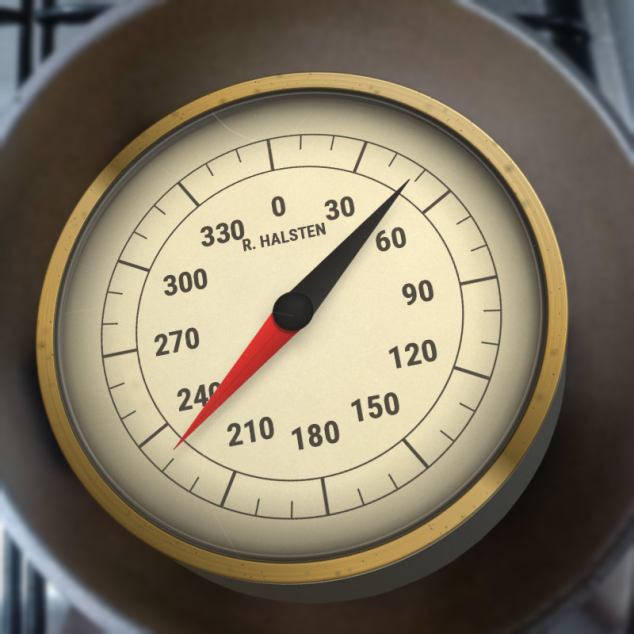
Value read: 230,°
